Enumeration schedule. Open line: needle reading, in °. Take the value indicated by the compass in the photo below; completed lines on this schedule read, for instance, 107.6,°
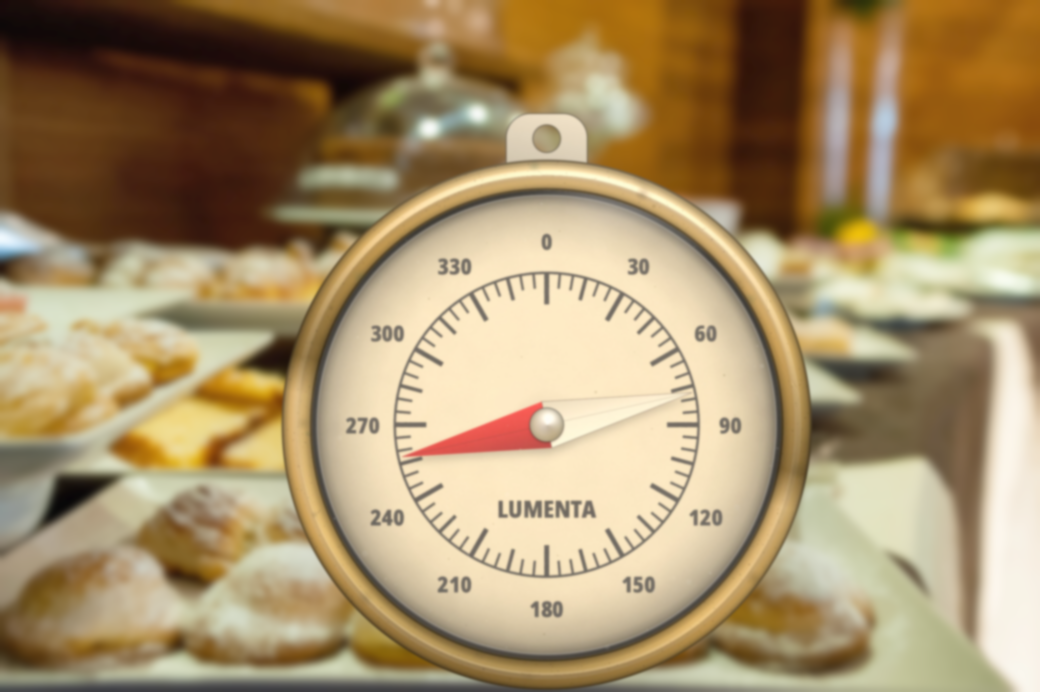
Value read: 257.5,°
